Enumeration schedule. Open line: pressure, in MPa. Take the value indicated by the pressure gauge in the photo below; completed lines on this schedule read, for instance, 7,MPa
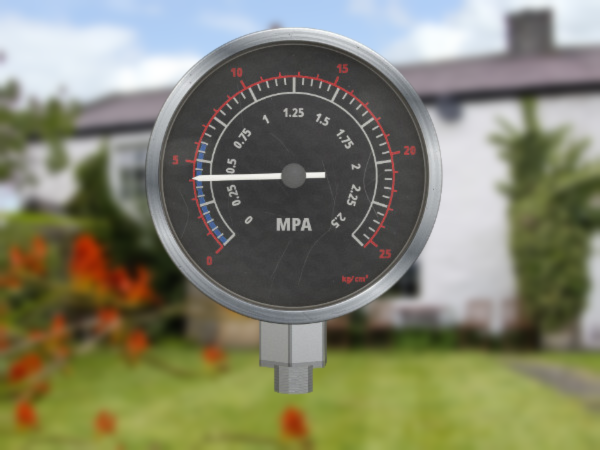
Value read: 0.4,MPa
